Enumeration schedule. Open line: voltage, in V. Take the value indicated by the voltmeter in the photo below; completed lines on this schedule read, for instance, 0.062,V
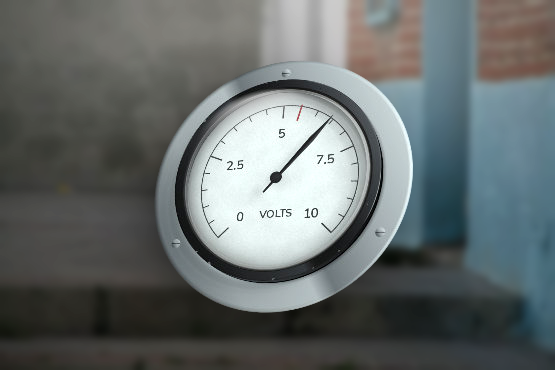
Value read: 6.5,V
